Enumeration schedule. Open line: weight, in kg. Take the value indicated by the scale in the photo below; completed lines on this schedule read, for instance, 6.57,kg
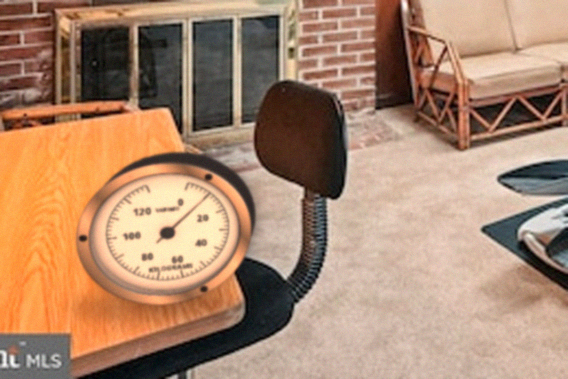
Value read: 10,kg
